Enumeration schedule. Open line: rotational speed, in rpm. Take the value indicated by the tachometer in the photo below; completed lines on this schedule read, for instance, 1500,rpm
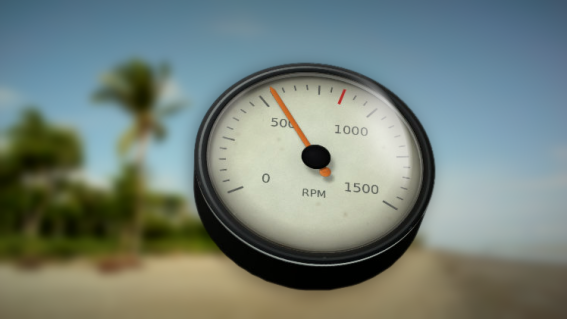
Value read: 550,rpm
